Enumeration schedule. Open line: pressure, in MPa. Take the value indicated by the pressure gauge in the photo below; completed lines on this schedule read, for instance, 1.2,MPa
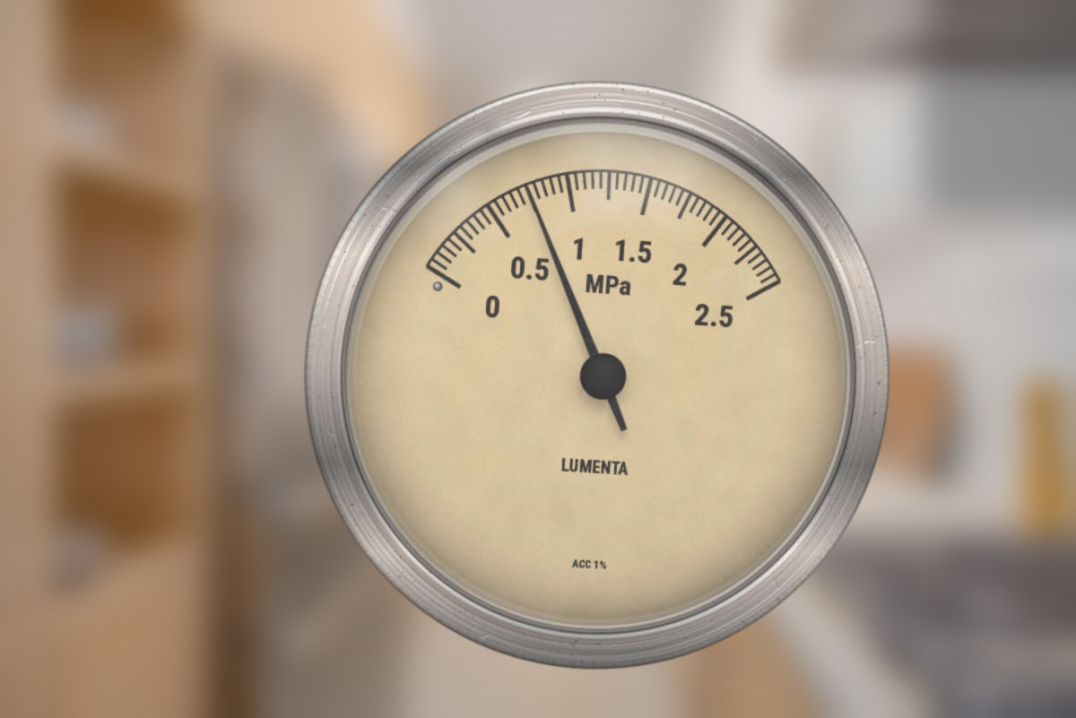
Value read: 0.75,MPa
